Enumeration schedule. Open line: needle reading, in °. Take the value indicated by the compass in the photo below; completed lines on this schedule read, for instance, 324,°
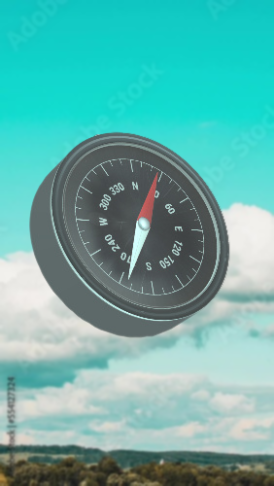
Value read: 25,°
